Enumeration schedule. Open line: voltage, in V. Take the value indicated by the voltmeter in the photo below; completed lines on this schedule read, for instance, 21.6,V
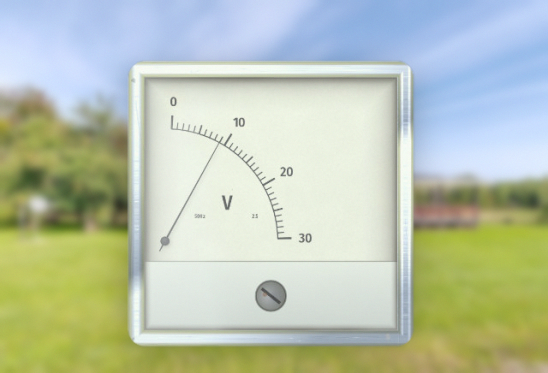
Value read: 9,V
